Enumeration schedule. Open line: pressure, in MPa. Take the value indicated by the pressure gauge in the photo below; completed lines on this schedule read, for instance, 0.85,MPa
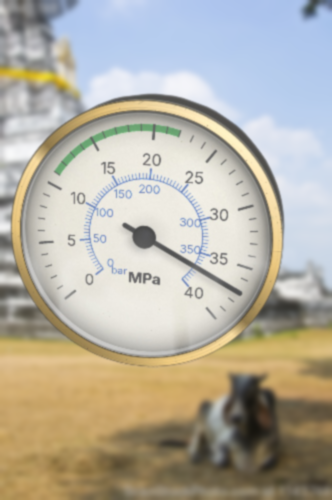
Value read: 37,MPa
